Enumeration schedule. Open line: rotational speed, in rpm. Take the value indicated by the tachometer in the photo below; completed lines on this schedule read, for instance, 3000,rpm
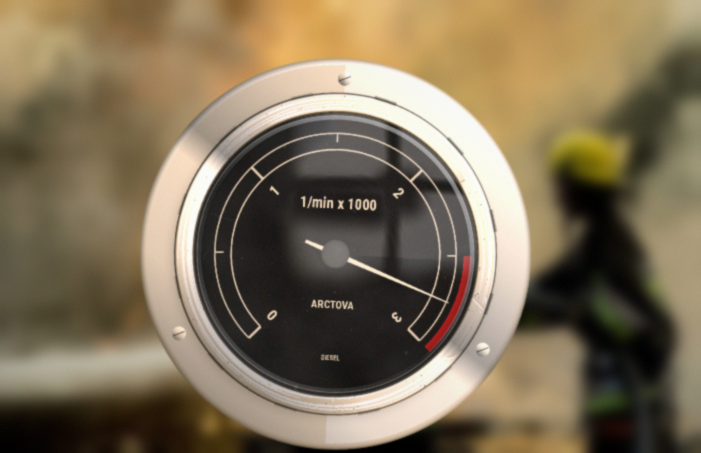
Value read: 2750,rpm
